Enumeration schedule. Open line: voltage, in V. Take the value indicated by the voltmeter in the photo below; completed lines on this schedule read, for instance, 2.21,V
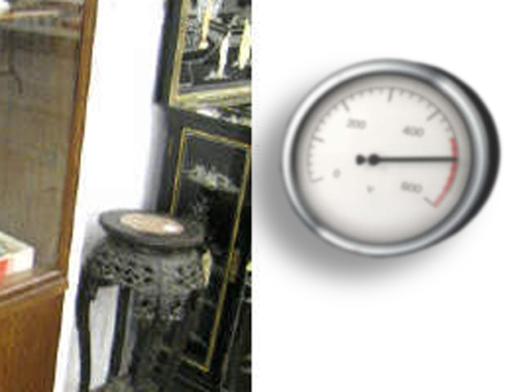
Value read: 500,V
